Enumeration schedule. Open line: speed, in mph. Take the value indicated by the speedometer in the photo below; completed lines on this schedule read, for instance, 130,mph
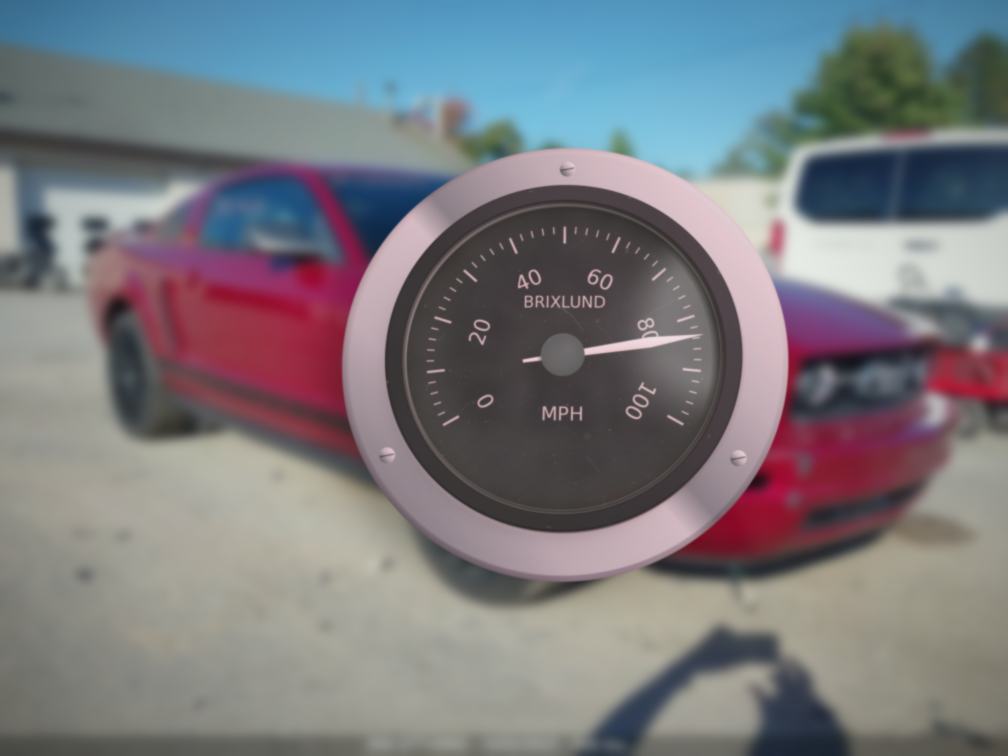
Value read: 84,mph
